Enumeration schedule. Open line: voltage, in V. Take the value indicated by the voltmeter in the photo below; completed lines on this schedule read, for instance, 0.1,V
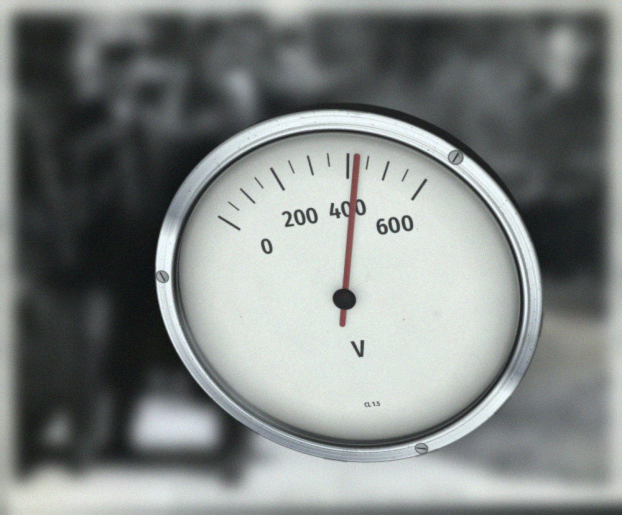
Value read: 425,V
